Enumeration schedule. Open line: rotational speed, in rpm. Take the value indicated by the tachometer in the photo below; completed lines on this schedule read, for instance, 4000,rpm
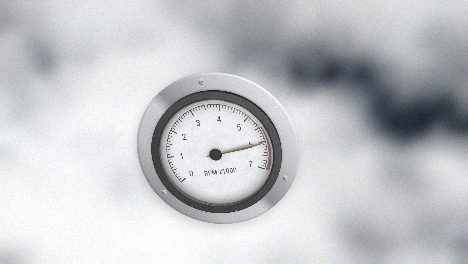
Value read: 6000,rpm
